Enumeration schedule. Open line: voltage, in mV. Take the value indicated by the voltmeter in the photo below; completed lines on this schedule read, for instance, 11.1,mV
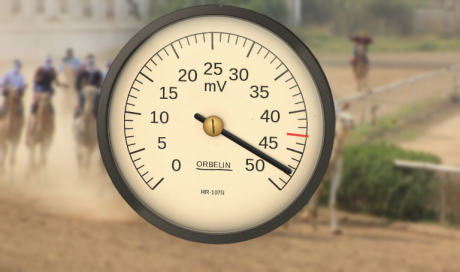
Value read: 47.5,mV
